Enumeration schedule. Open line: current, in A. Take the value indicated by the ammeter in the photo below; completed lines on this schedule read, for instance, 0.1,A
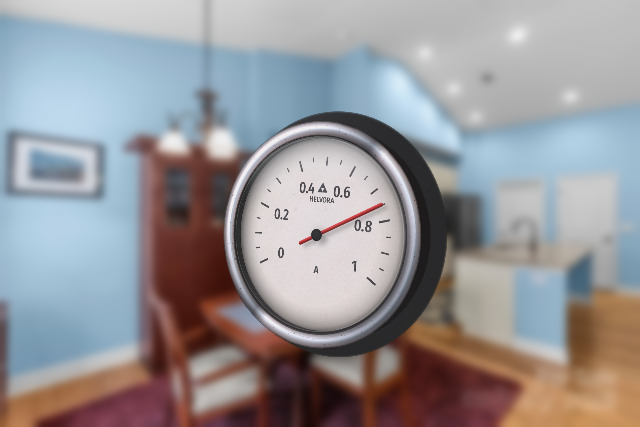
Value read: 0.75,A
